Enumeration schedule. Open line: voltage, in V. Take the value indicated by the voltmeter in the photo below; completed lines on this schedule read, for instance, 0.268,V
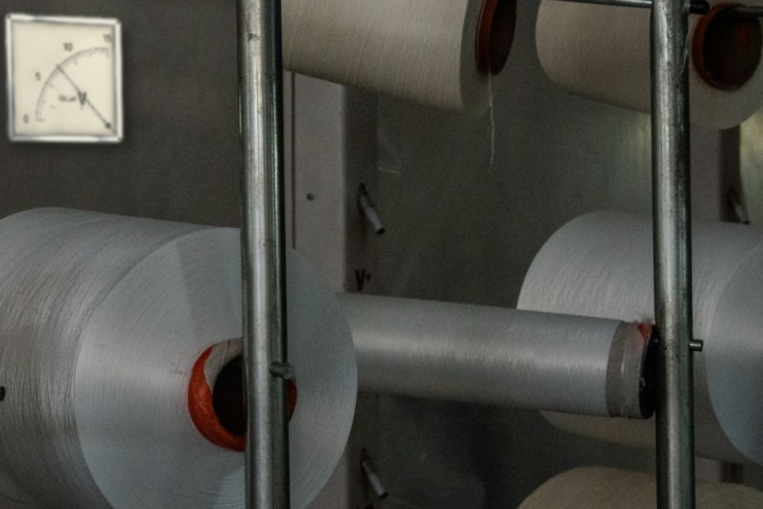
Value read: 7.5,V
